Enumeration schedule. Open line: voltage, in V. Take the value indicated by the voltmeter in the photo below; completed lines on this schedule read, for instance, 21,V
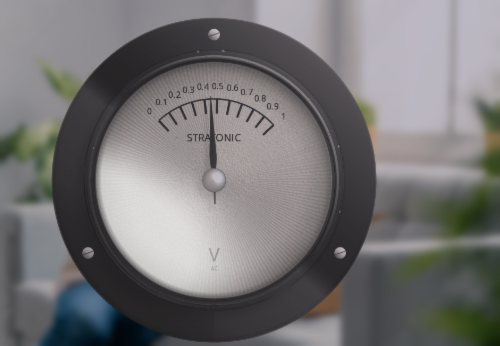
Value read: 0.45,V
